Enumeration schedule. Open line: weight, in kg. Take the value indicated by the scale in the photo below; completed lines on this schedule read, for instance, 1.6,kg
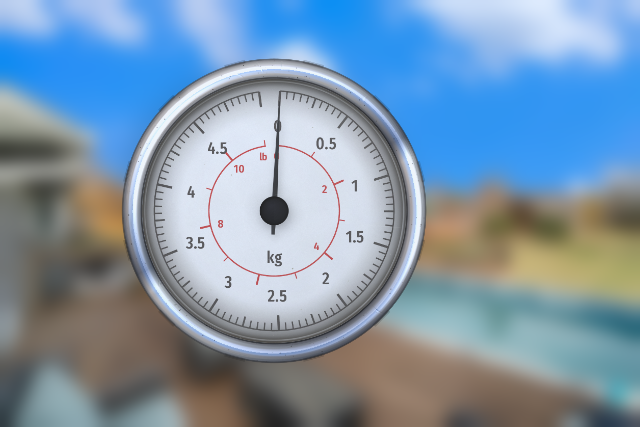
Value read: 0,kg
